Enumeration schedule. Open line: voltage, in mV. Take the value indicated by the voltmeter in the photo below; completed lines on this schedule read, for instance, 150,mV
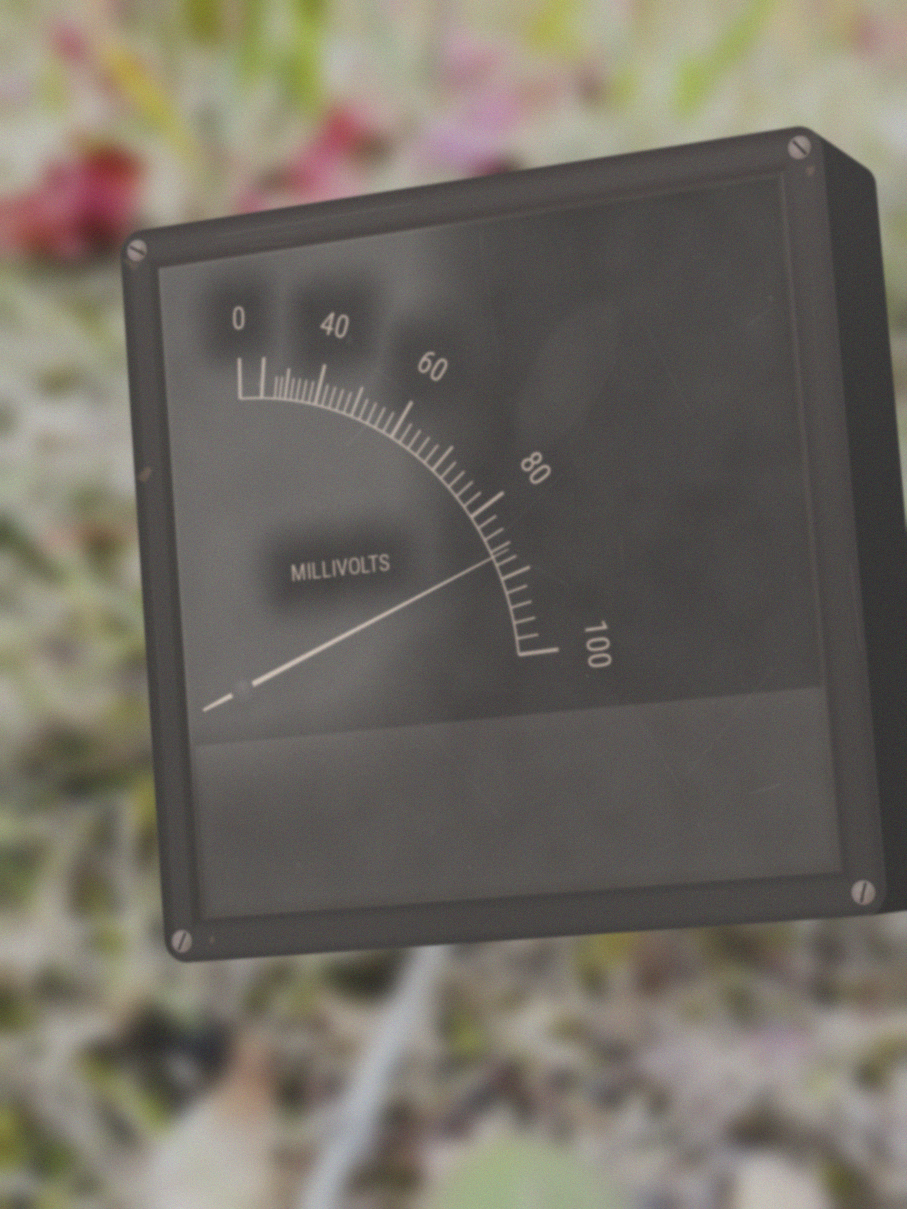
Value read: 87,mV
